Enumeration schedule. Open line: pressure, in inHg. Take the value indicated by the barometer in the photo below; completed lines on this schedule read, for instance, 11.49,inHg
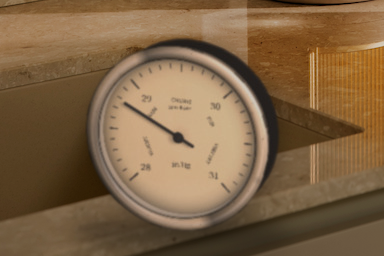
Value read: 28.8,inHg
